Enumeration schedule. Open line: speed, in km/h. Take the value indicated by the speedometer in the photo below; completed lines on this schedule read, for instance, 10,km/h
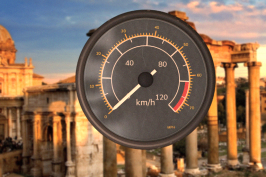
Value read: 0,km/h
